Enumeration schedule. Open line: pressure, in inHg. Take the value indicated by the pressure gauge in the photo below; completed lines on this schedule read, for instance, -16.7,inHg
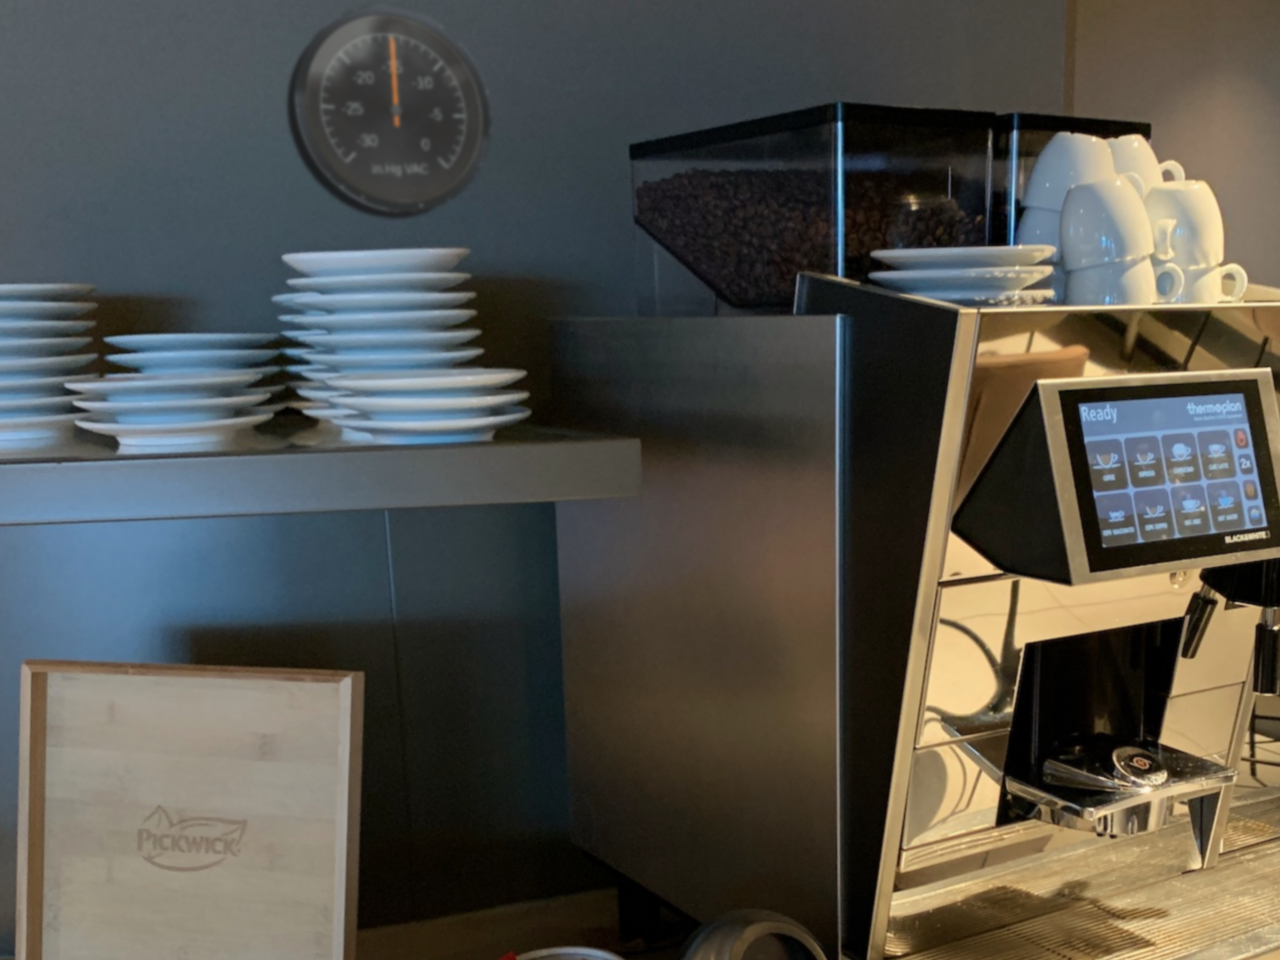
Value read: -15,inHg
